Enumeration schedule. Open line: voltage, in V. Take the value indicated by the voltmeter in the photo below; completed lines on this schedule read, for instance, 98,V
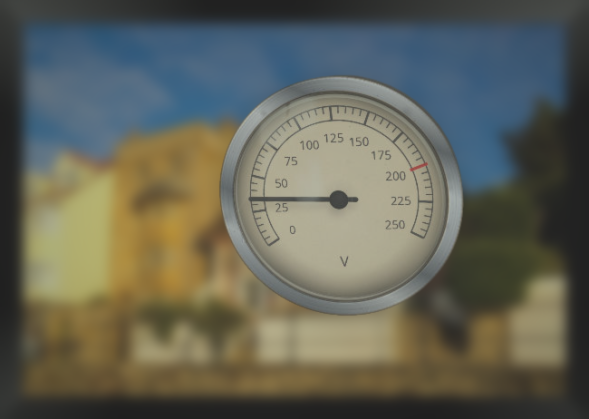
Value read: 35,V
